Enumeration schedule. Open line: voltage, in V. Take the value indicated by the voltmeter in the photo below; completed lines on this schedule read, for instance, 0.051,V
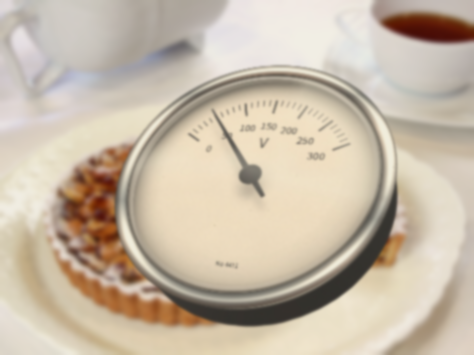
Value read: 50,V
